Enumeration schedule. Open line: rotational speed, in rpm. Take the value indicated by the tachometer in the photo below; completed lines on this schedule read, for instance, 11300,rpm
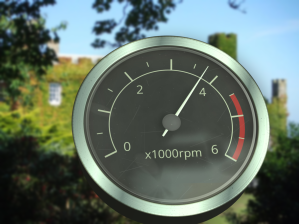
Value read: 3750,rpm
